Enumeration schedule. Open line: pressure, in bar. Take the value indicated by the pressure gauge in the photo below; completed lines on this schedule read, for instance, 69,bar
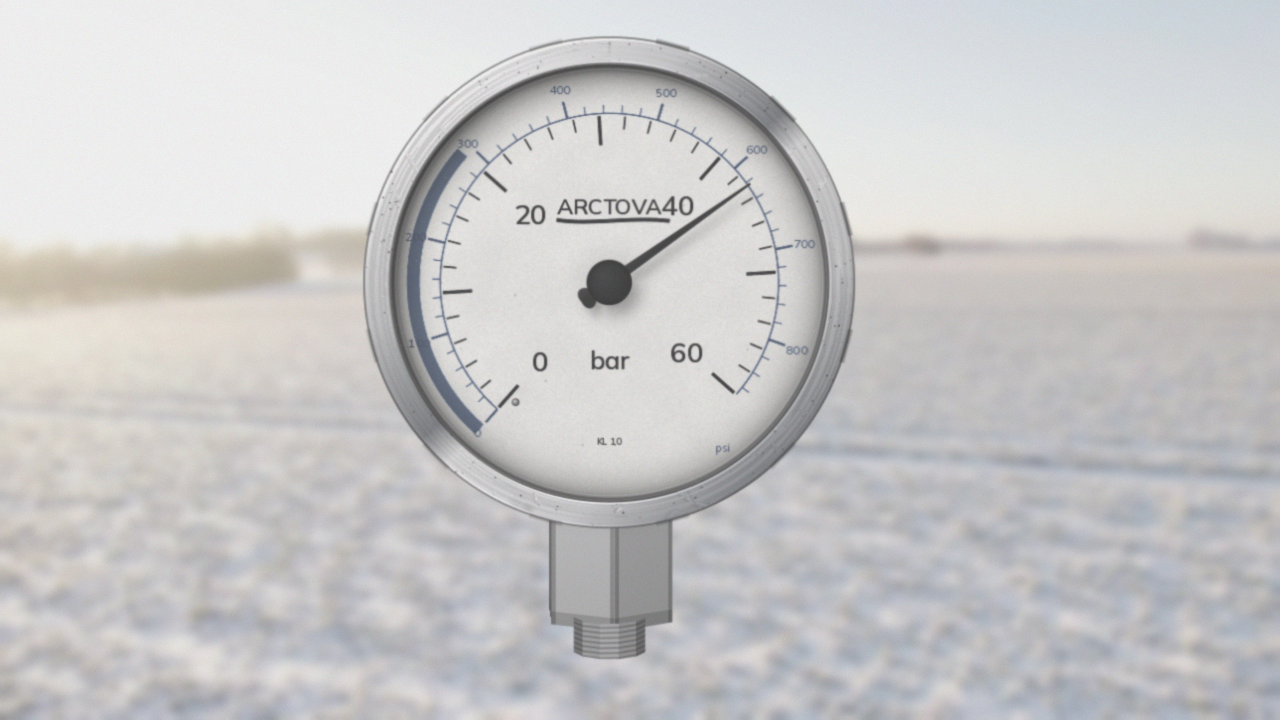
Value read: 43,bar
